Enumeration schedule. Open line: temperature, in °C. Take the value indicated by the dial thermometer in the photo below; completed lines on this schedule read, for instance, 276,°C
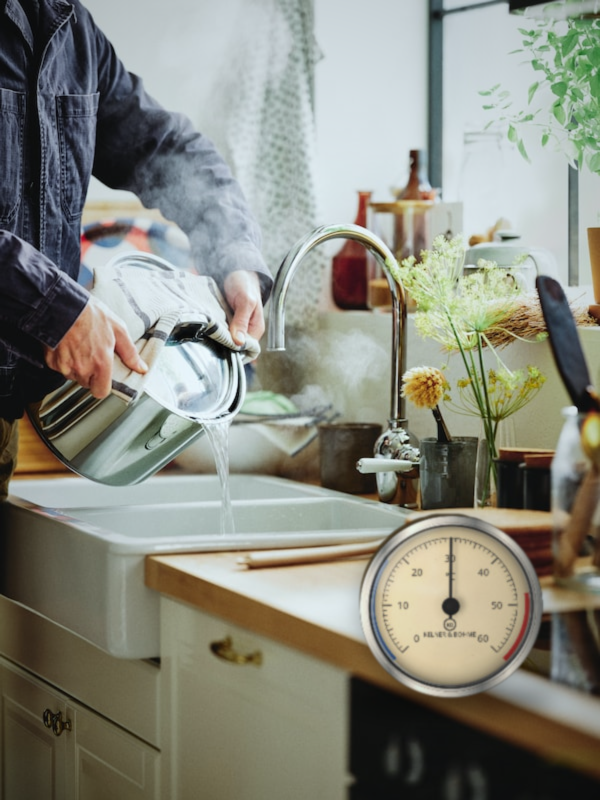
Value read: 30,°C
